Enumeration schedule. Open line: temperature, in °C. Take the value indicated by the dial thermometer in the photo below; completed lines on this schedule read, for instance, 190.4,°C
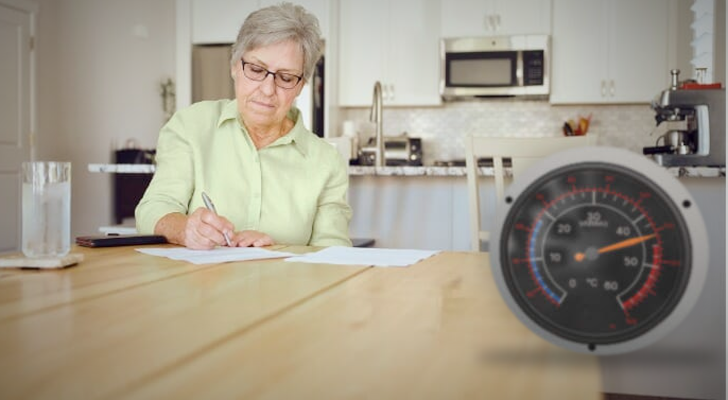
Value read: 44,°C
